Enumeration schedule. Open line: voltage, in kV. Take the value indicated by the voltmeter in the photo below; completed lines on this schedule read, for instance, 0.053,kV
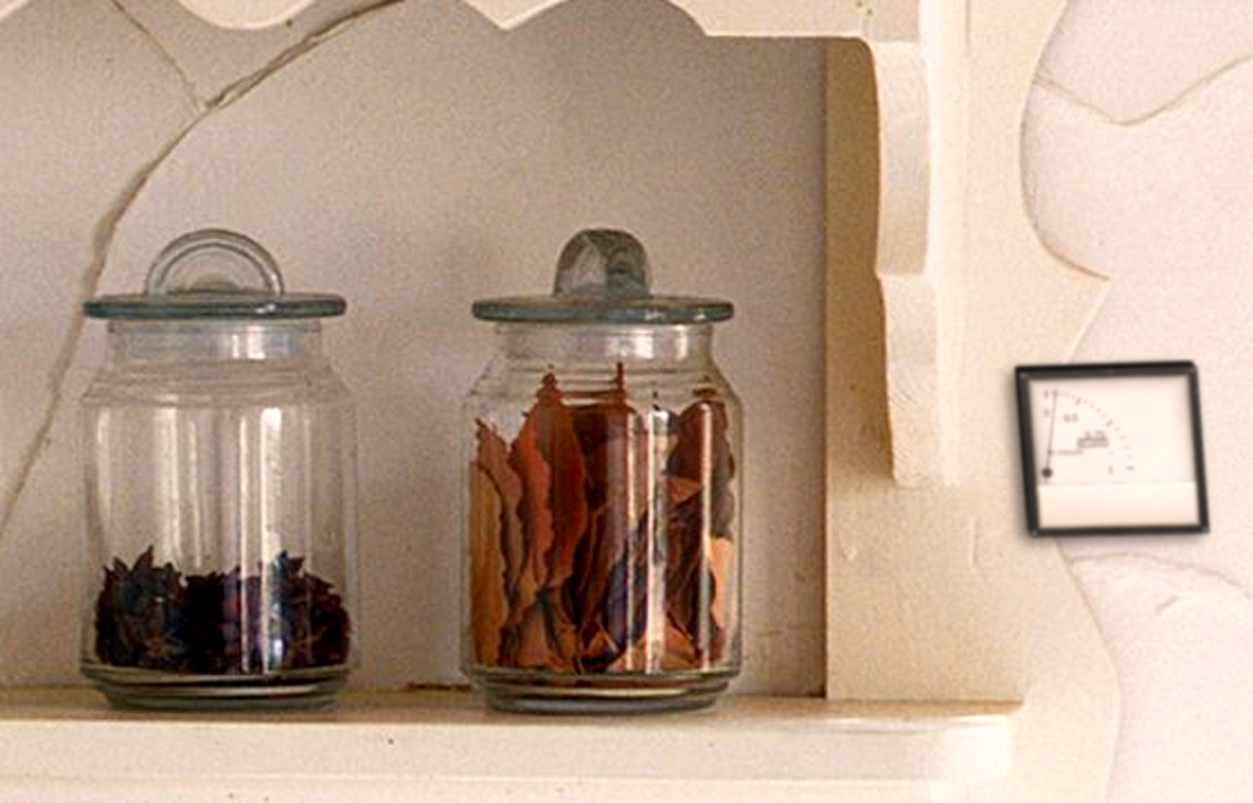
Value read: 0.25,kV
